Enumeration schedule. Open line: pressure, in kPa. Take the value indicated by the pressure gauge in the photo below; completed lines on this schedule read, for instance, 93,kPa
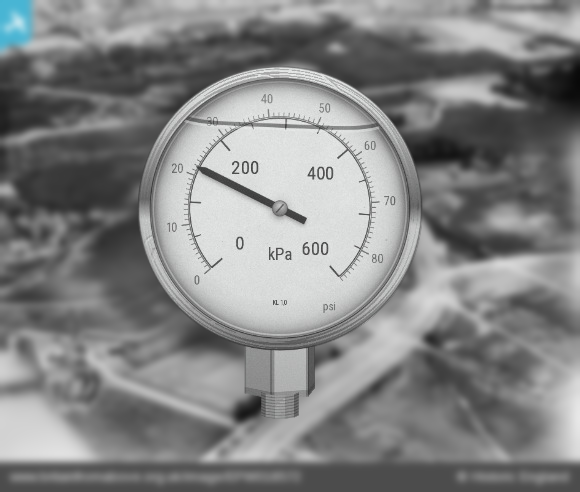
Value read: 150,kPa
